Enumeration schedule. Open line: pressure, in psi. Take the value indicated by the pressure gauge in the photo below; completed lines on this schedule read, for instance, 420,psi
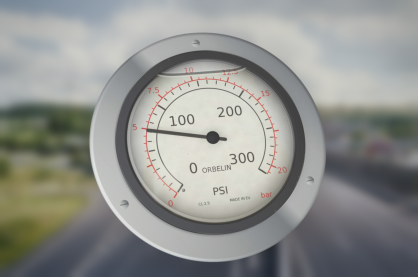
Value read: 70,psi
